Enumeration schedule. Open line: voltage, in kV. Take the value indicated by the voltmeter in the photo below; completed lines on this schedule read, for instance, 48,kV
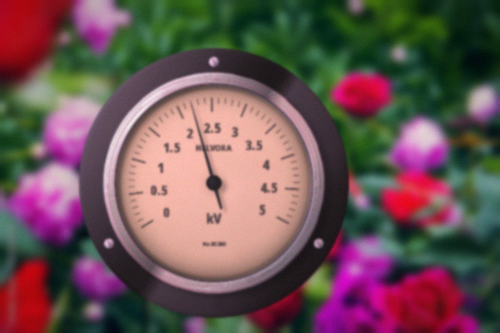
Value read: 2.2,kV
